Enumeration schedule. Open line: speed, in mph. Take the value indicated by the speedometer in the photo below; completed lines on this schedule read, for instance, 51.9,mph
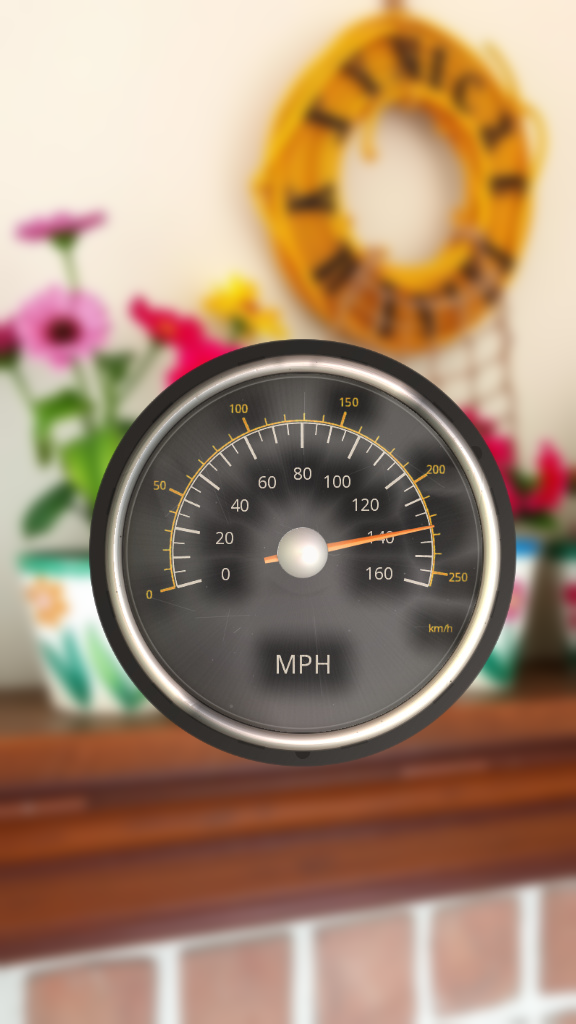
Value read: 140,mph
